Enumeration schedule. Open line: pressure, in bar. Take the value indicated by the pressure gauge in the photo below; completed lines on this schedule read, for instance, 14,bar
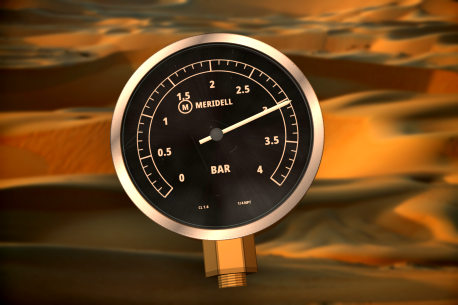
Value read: 3.05,bar
